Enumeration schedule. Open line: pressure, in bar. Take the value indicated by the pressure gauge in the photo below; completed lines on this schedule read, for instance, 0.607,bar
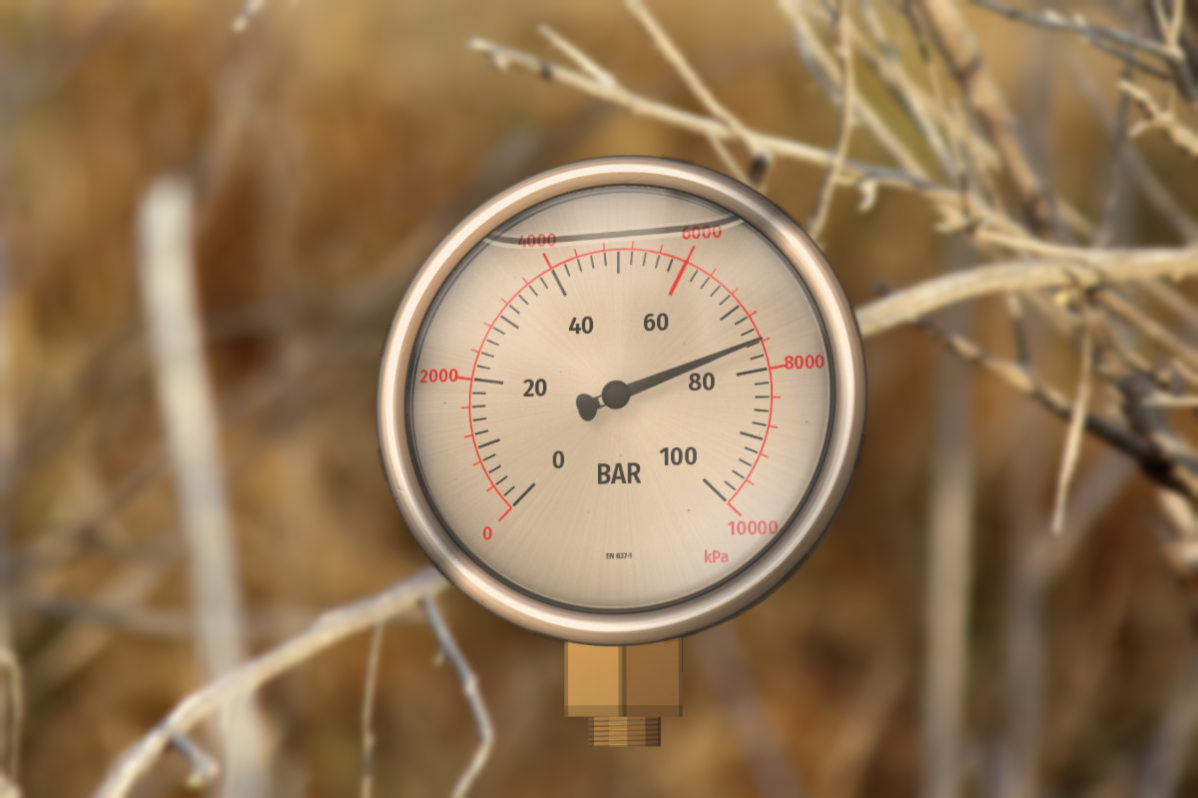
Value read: 76,bar
